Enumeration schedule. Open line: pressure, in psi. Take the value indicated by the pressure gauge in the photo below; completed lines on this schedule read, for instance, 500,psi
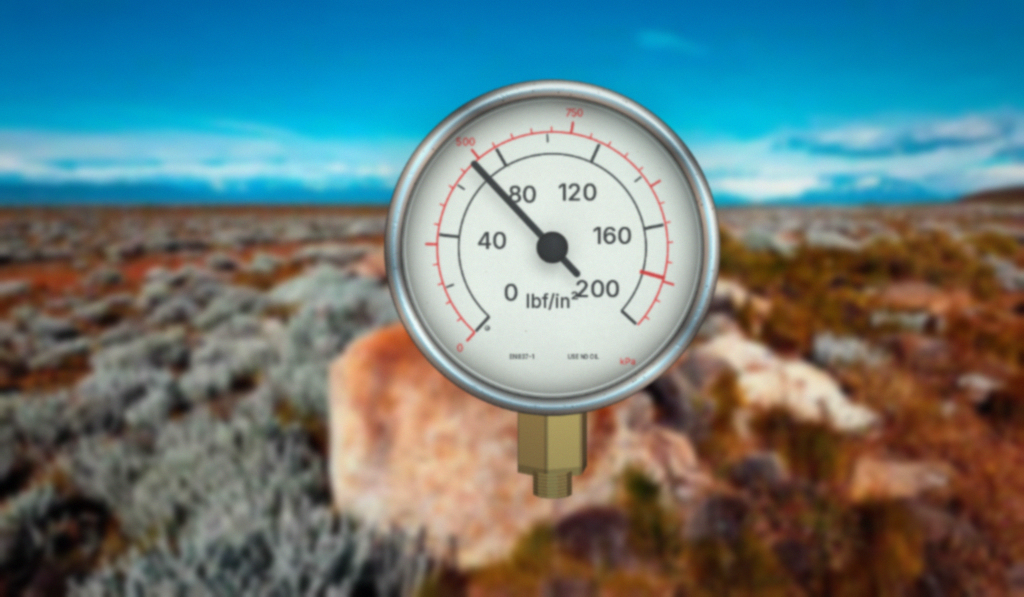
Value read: 70,psi
